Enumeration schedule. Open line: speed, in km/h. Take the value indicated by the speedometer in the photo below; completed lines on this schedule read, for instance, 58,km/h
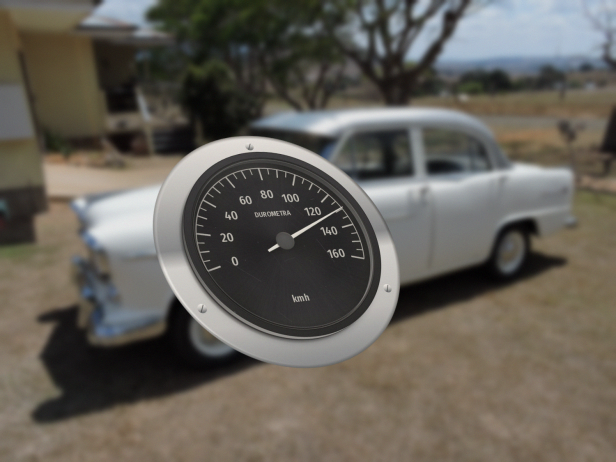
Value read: 130,km/h
